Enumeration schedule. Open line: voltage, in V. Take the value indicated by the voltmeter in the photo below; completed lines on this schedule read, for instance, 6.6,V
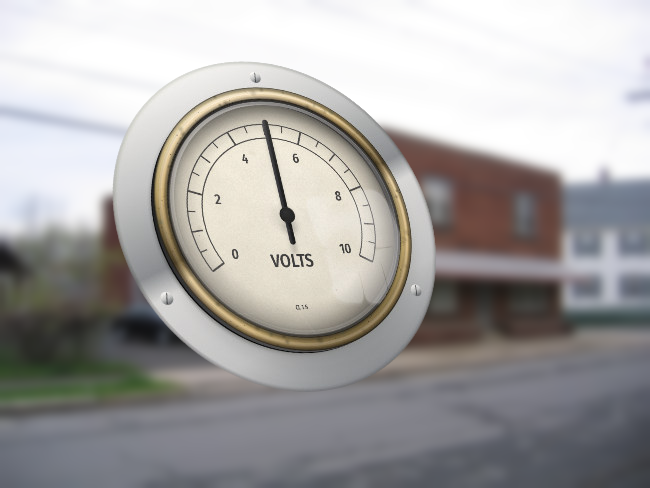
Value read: 5,V
